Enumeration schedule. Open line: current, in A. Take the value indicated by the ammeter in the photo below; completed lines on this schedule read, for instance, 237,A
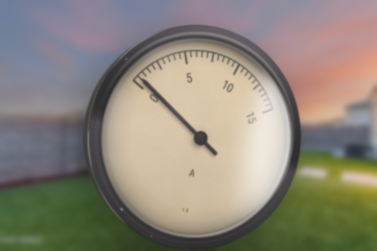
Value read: 0.5,A
